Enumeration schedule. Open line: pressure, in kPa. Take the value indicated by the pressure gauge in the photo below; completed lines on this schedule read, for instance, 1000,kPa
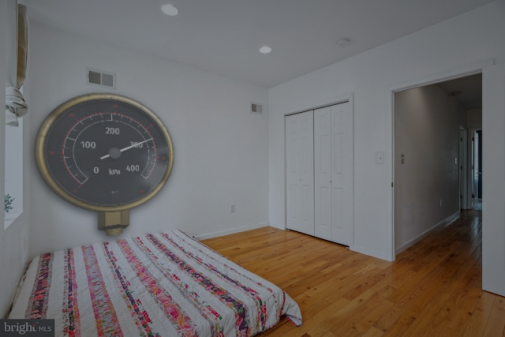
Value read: 300,kPa
